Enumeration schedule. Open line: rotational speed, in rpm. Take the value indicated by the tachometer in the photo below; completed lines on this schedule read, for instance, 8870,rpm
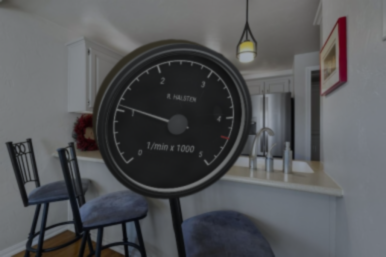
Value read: 1100,rpm
